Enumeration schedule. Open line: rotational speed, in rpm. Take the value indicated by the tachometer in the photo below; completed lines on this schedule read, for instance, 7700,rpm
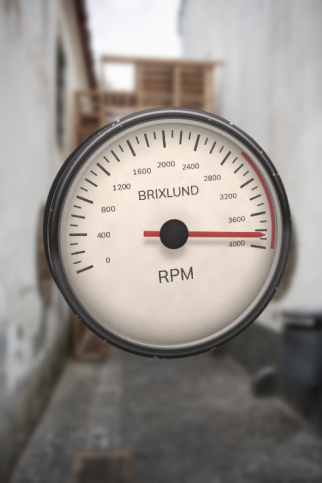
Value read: 3850,rpm
